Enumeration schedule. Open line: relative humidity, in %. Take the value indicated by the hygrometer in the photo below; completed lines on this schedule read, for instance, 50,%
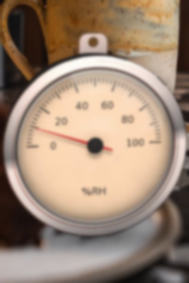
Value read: 10,%
